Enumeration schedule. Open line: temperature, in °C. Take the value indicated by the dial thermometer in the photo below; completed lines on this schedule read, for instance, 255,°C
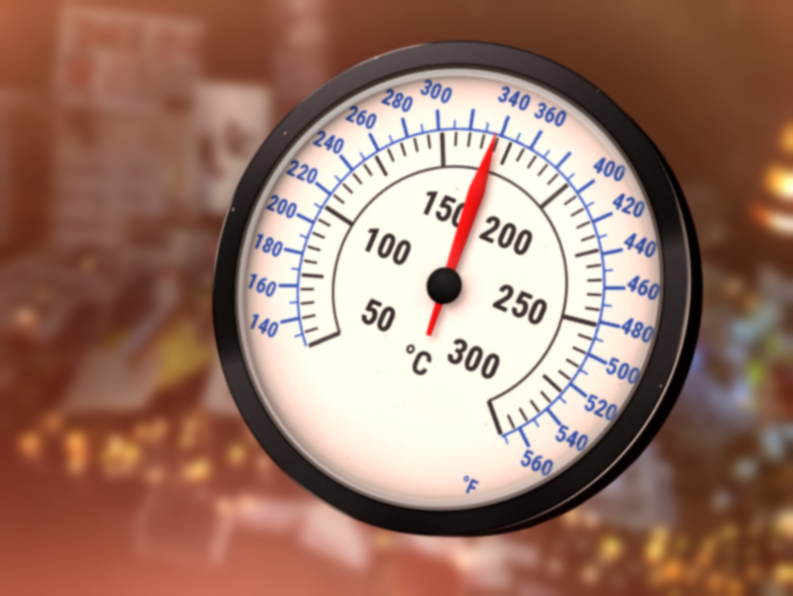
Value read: 170,°C
